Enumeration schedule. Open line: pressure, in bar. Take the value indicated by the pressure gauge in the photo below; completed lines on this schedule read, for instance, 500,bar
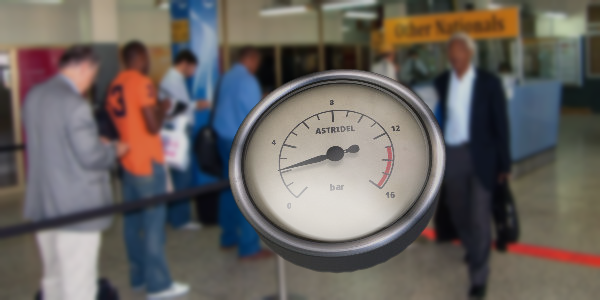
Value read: 2,bar
